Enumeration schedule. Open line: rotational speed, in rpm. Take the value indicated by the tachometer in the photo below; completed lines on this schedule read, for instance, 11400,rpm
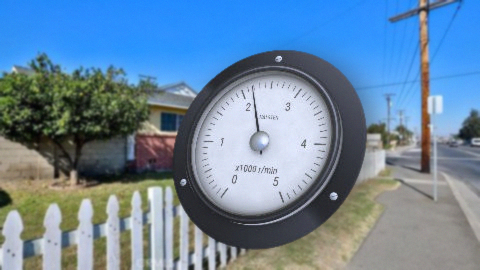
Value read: 2200,rpm
